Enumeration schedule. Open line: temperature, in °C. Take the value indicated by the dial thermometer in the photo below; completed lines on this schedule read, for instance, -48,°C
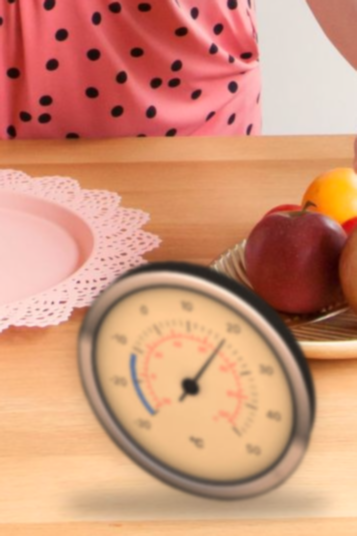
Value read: 20,°C
